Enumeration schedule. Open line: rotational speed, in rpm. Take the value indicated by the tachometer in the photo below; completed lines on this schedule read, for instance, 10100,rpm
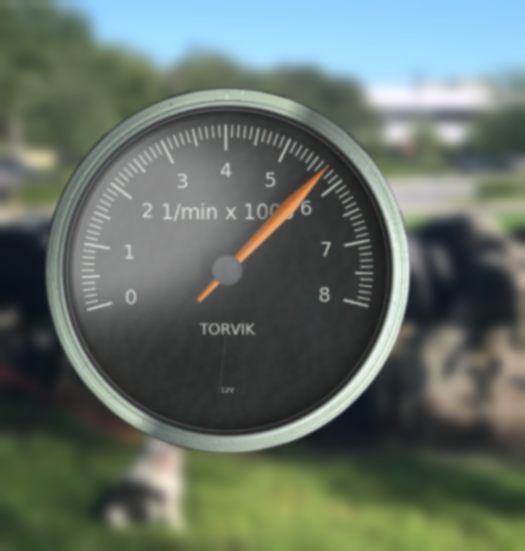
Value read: 5700,rpm
